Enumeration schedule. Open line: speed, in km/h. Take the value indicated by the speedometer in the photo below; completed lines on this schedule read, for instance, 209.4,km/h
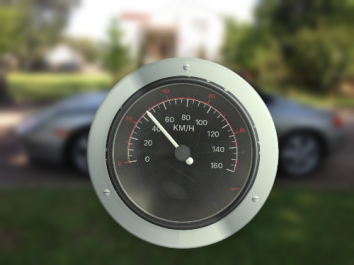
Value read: 45,km/h
